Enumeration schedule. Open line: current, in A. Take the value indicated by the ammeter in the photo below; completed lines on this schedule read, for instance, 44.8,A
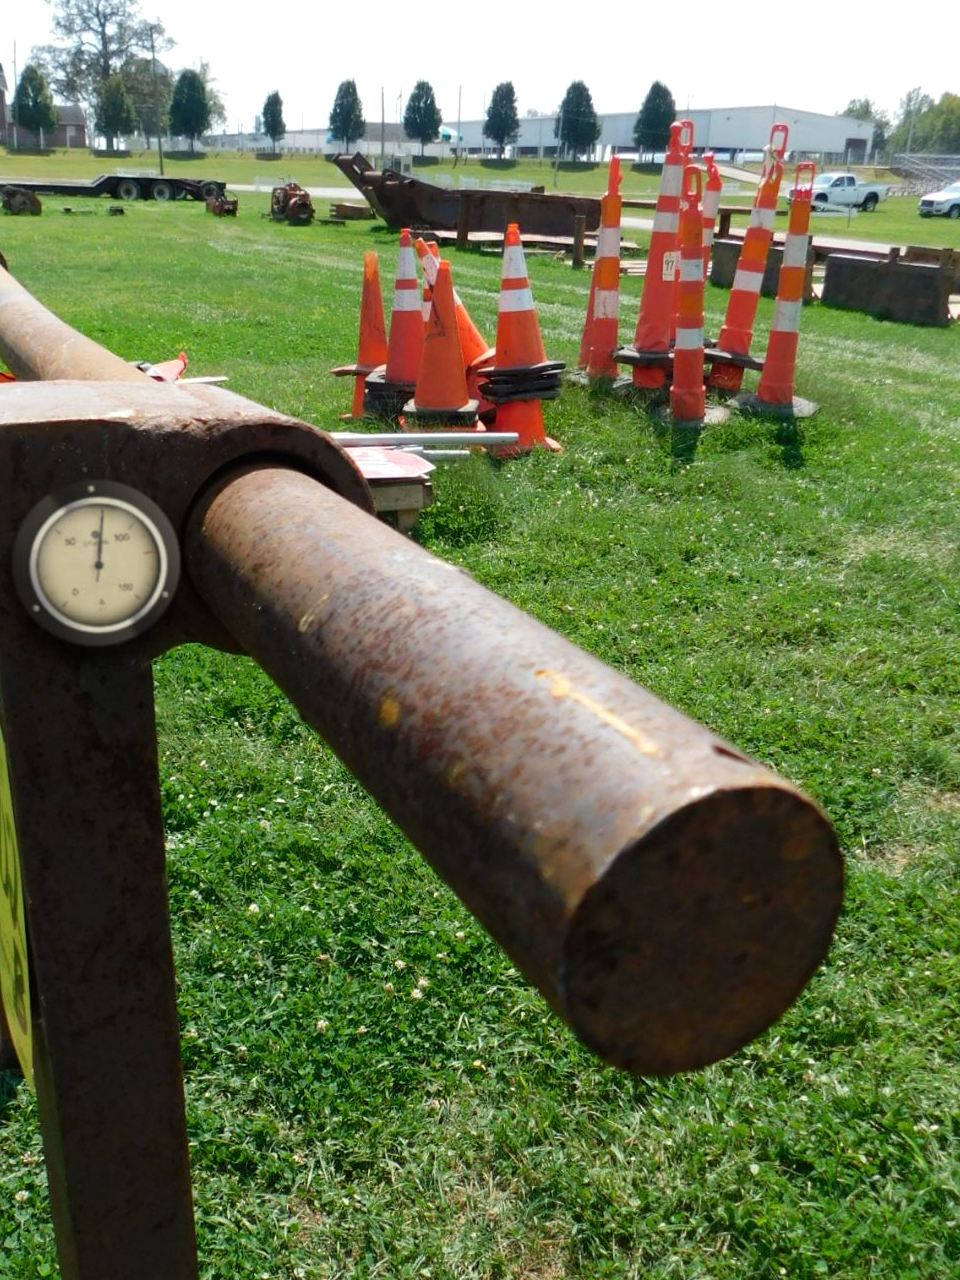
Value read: 80,A
